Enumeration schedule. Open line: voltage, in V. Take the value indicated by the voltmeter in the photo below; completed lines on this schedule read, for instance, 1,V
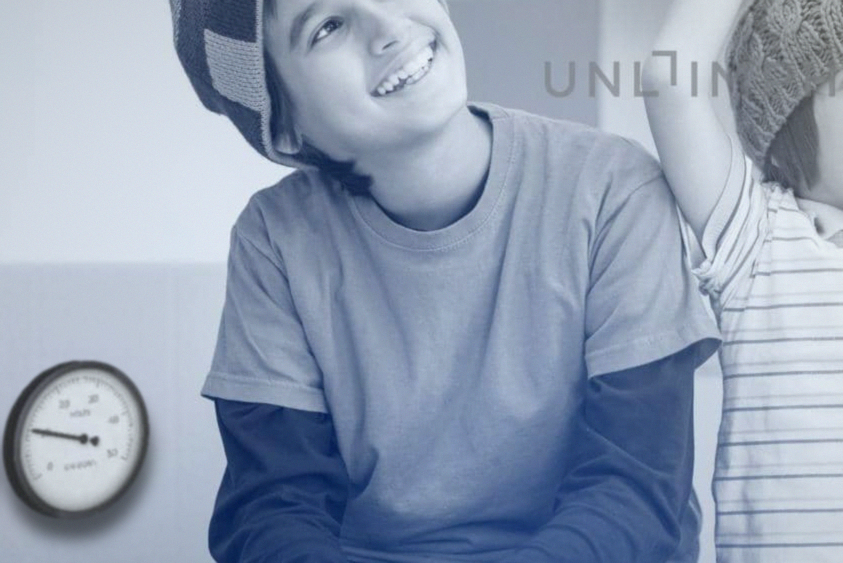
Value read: 10,V
